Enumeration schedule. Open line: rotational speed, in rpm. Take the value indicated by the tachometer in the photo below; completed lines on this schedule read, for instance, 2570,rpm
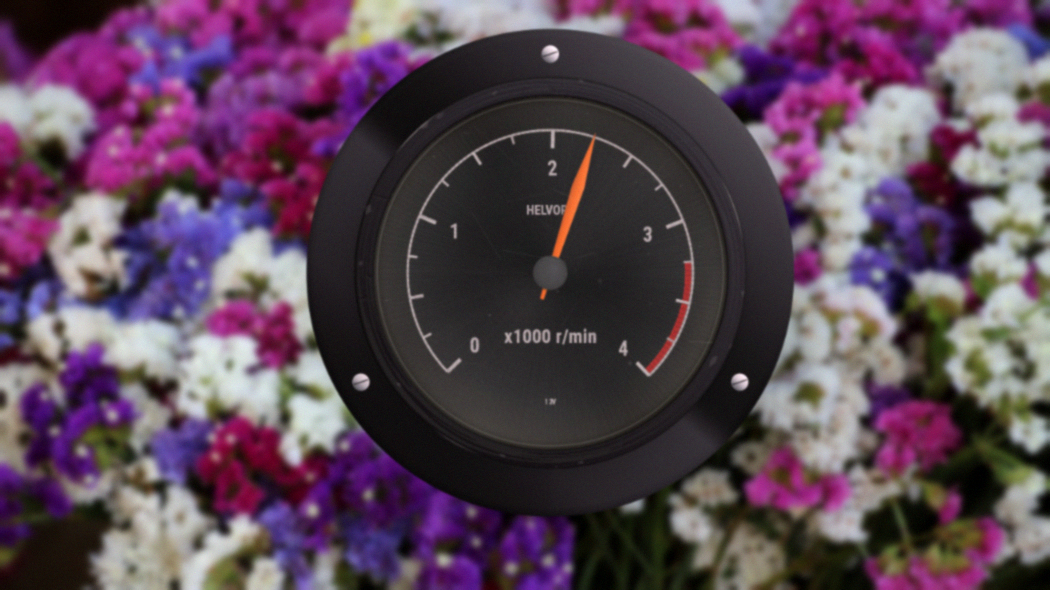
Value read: 2250,rpm
